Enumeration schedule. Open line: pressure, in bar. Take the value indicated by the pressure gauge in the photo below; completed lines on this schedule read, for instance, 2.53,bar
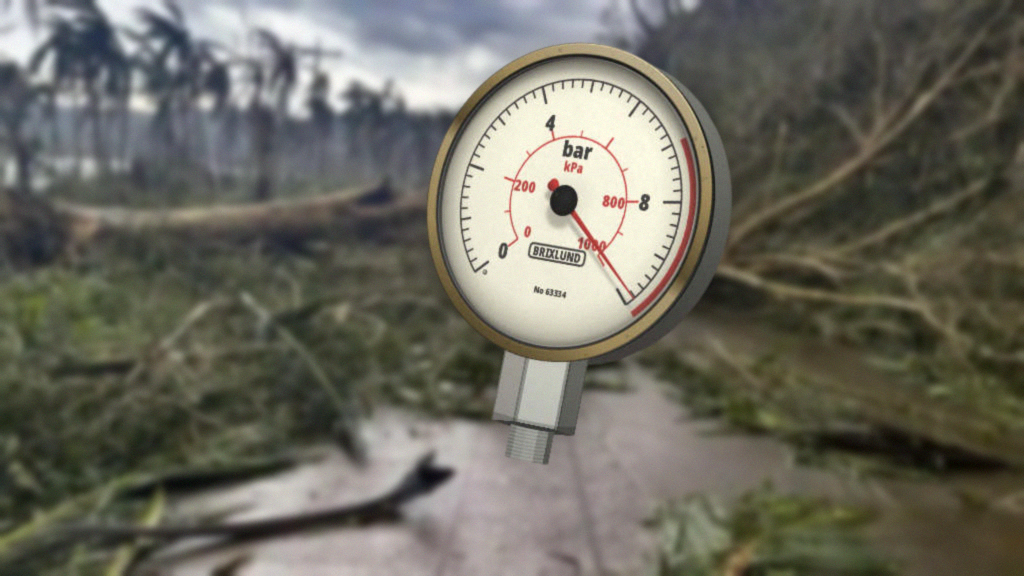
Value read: 9.8,bar
